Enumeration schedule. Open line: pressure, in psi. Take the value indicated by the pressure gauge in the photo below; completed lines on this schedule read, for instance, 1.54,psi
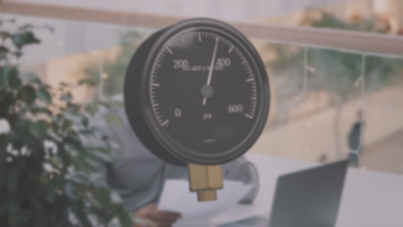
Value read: 350,psi
